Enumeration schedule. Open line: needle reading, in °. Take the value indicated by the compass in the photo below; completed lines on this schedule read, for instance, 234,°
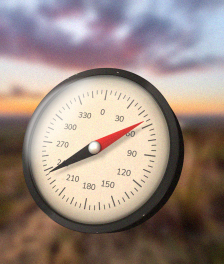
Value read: 55,°
